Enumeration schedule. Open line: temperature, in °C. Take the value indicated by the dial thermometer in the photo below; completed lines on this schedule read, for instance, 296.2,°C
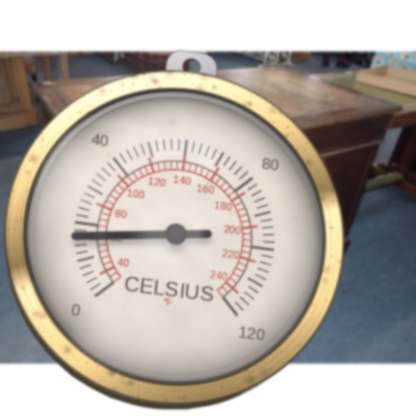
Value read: 16,°C
